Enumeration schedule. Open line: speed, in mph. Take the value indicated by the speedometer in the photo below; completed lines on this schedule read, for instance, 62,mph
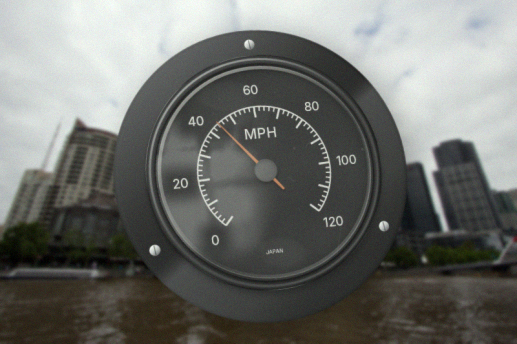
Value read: 44,mph
